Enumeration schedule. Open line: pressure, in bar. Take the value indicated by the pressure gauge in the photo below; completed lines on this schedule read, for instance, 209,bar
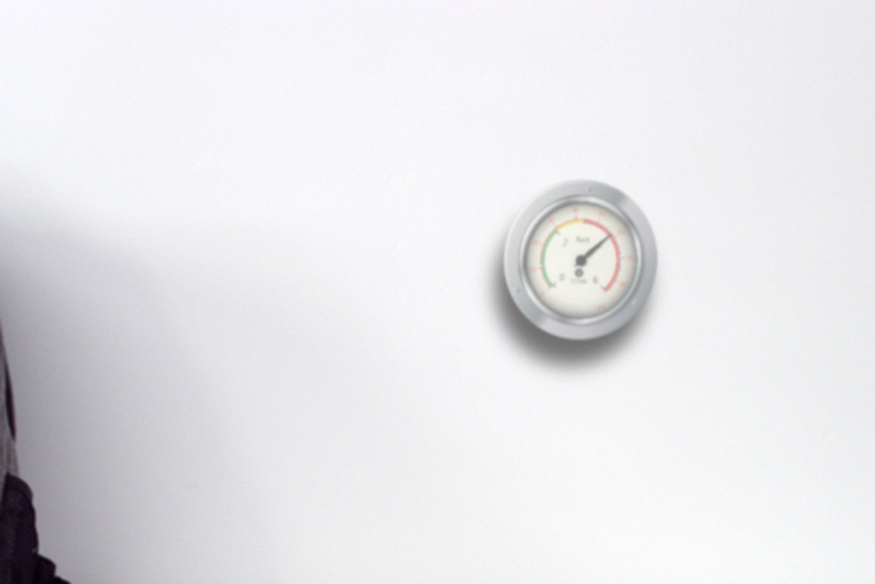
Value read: 4,bar
